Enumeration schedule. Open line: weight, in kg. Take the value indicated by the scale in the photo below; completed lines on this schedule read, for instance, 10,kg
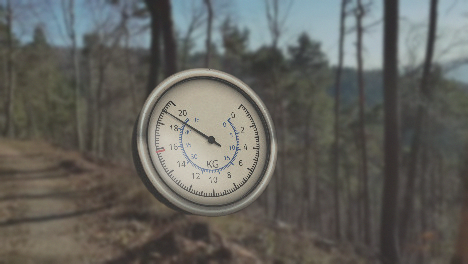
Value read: 19,kg
